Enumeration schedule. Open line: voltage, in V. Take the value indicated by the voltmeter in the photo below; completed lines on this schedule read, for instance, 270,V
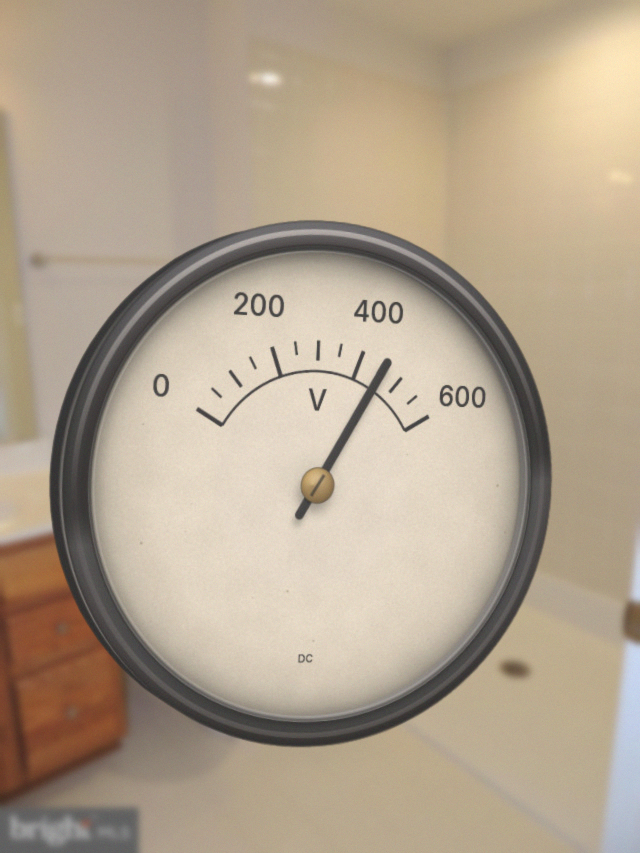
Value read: 450,V
